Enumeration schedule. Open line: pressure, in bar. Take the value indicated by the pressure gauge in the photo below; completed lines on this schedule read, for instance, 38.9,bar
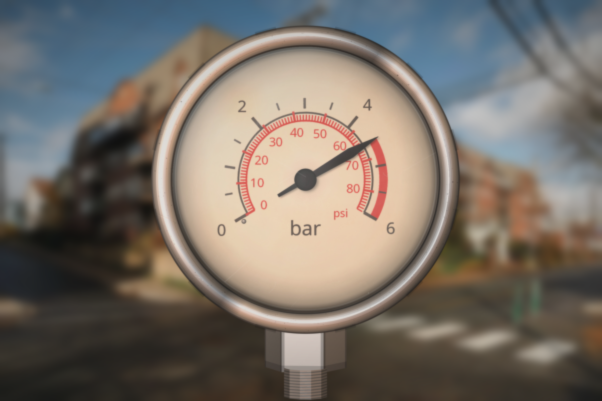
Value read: 4.5,bar
